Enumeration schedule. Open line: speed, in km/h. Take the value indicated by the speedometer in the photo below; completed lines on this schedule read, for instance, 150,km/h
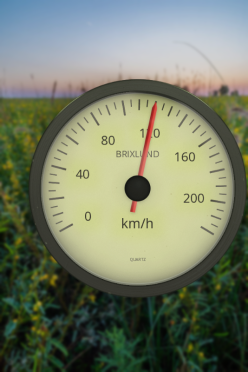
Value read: 120,km/h
